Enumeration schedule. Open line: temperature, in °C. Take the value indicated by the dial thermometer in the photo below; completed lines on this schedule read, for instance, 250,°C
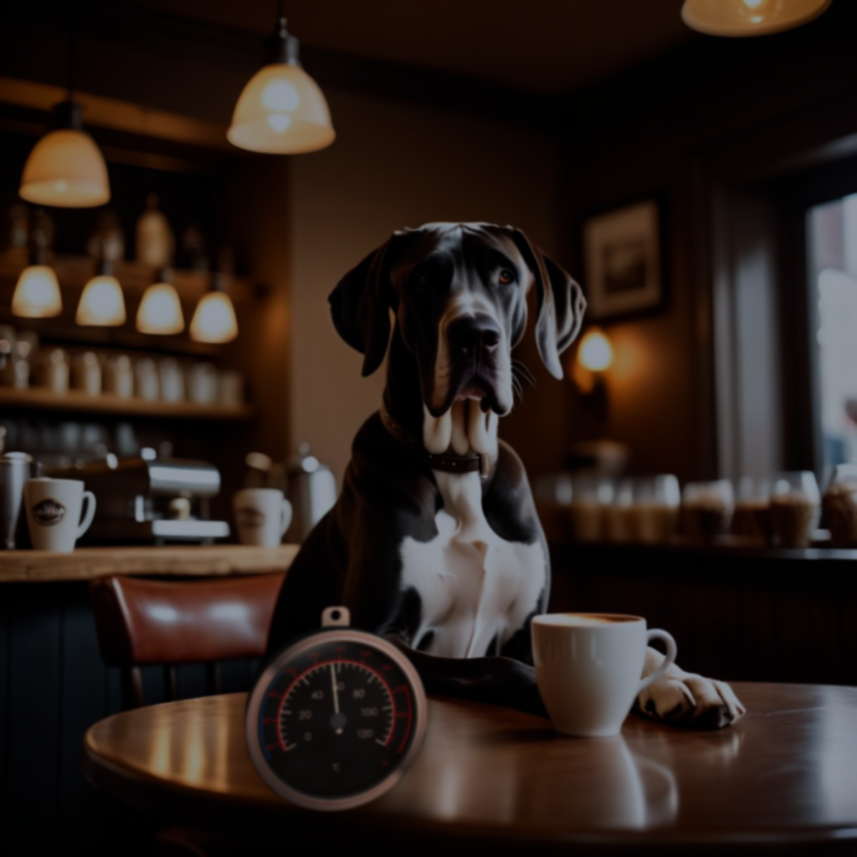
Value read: 56,°C
